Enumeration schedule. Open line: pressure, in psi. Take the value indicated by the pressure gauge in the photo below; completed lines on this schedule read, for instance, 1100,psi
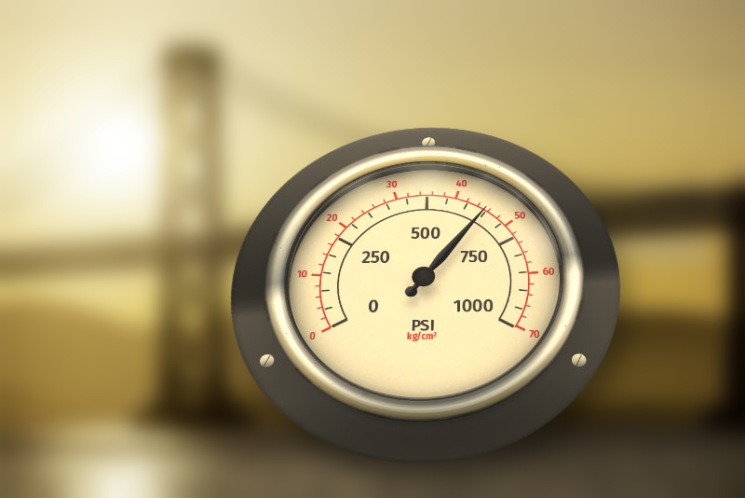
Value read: 650,psi
